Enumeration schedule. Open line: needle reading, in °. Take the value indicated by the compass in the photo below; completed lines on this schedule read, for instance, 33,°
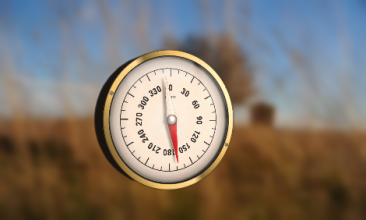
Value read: 170,°
